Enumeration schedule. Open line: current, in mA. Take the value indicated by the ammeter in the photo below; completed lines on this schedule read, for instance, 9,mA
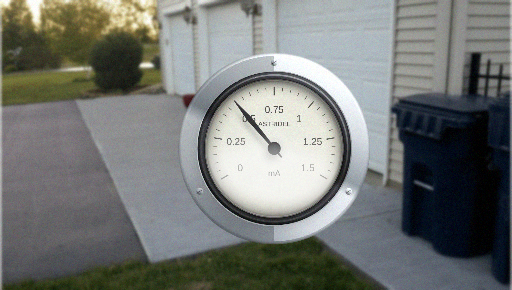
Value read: 0.5,mA
